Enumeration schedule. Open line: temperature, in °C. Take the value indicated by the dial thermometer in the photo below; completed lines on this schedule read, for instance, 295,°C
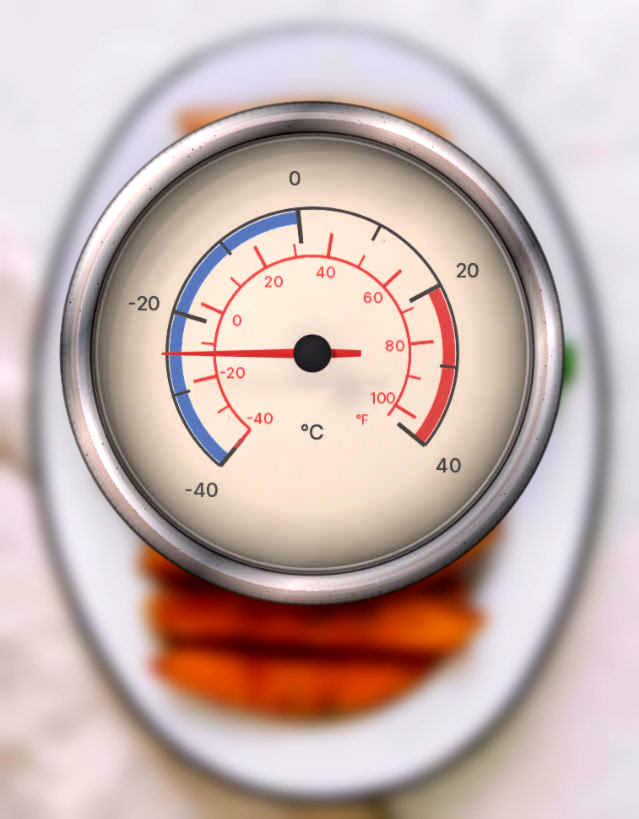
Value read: -25,°C
